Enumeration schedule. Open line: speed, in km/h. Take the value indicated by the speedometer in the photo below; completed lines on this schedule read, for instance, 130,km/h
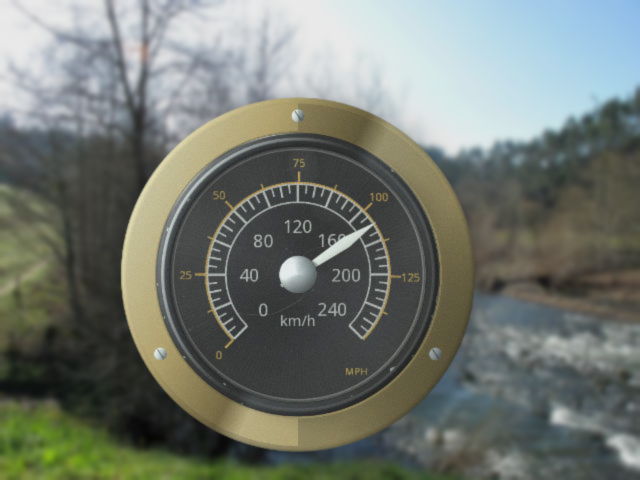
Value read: 170,km/h
